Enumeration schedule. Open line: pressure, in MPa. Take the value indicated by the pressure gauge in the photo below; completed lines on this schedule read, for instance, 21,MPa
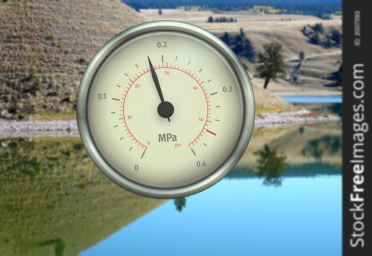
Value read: 0.18,MPa
